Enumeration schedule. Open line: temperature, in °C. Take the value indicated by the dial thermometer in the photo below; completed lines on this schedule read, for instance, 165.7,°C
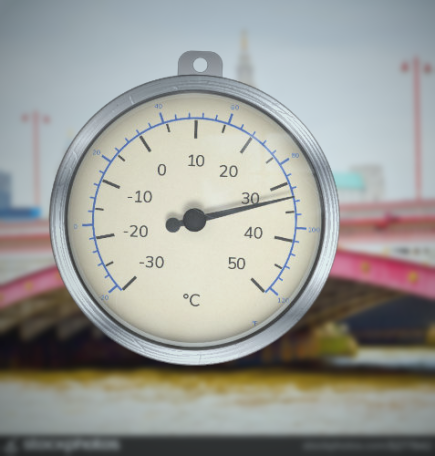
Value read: 32.5,°C
